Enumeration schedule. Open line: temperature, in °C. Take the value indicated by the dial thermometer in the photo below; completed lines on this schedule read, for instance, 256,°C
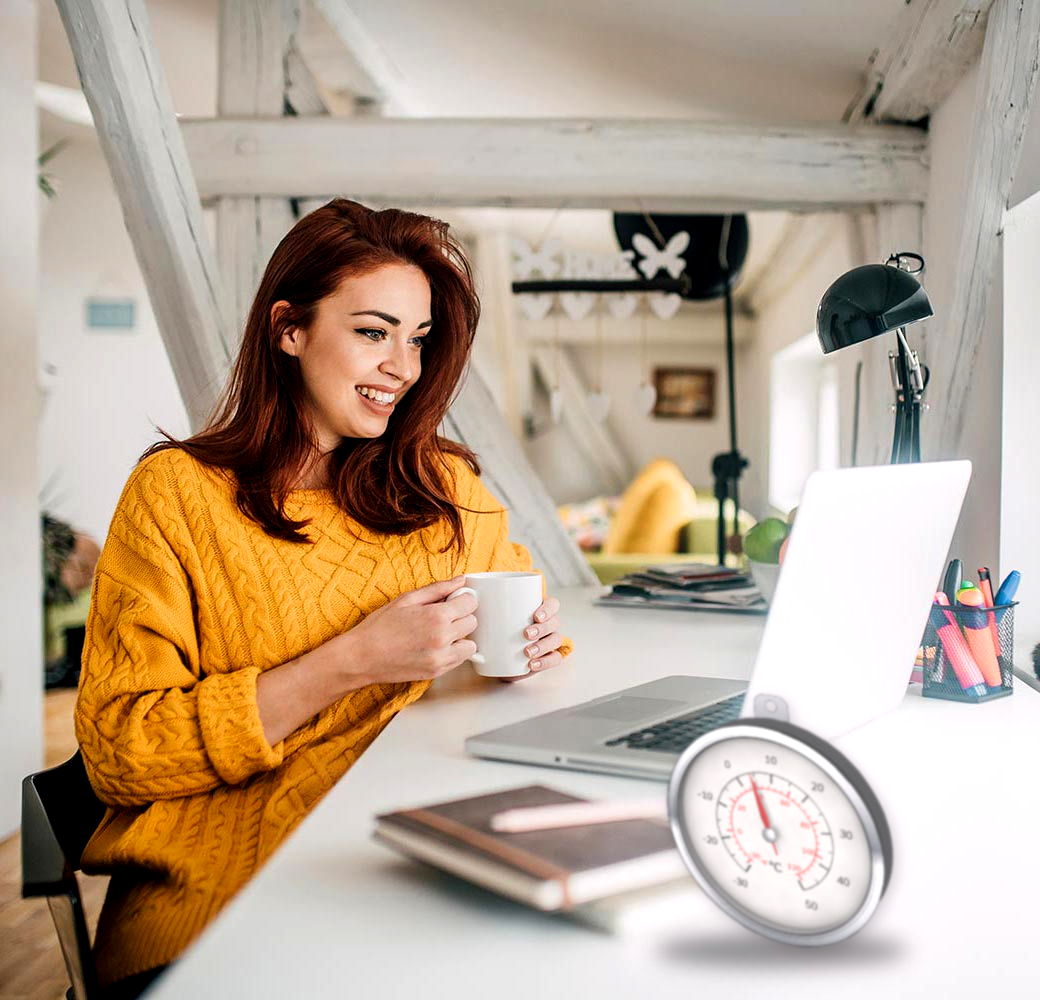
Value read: 5,°C
